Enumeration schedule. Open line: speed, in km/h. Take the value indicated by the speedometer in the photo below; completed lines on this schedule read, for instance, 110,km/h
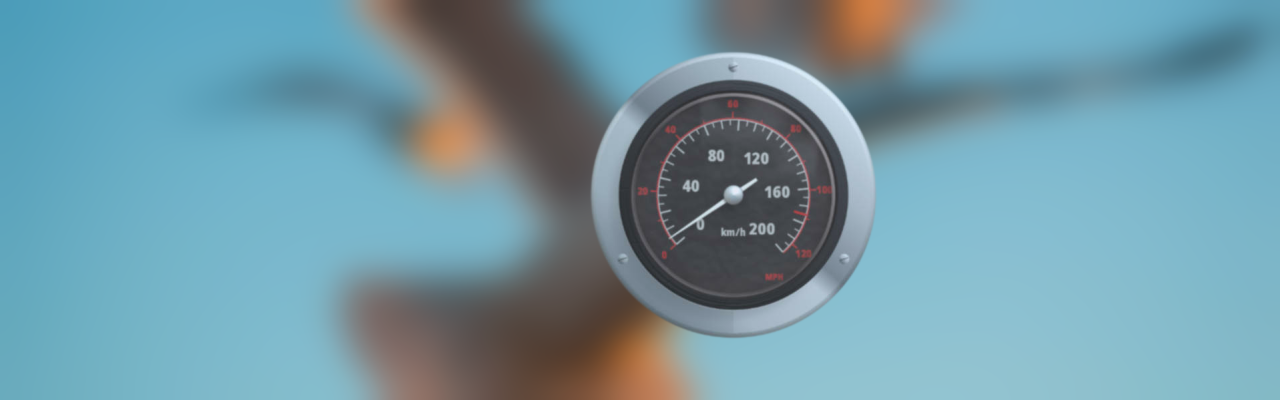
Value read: 5,km/h
